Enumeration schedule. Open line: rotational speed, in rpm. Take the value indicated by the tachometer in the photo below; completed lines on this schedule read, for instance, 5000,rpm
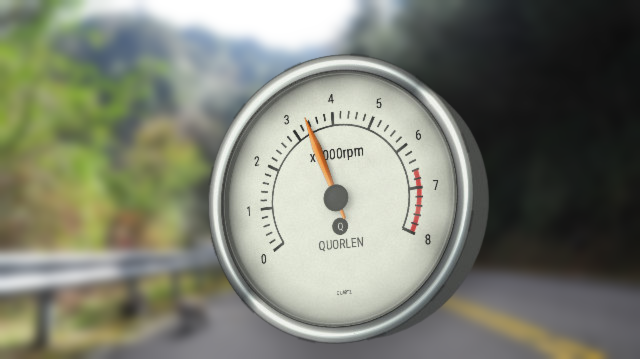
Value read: 3400,rpm
